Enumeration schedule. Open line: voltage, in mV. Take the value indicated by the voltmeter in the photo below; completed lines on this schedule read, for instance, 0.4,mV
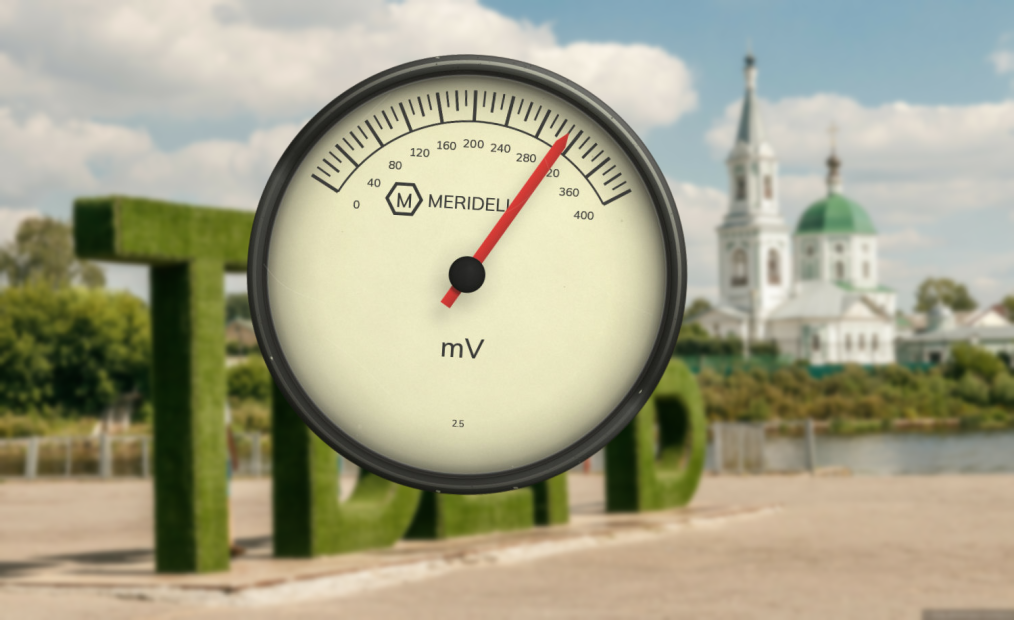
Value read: 310,mV
